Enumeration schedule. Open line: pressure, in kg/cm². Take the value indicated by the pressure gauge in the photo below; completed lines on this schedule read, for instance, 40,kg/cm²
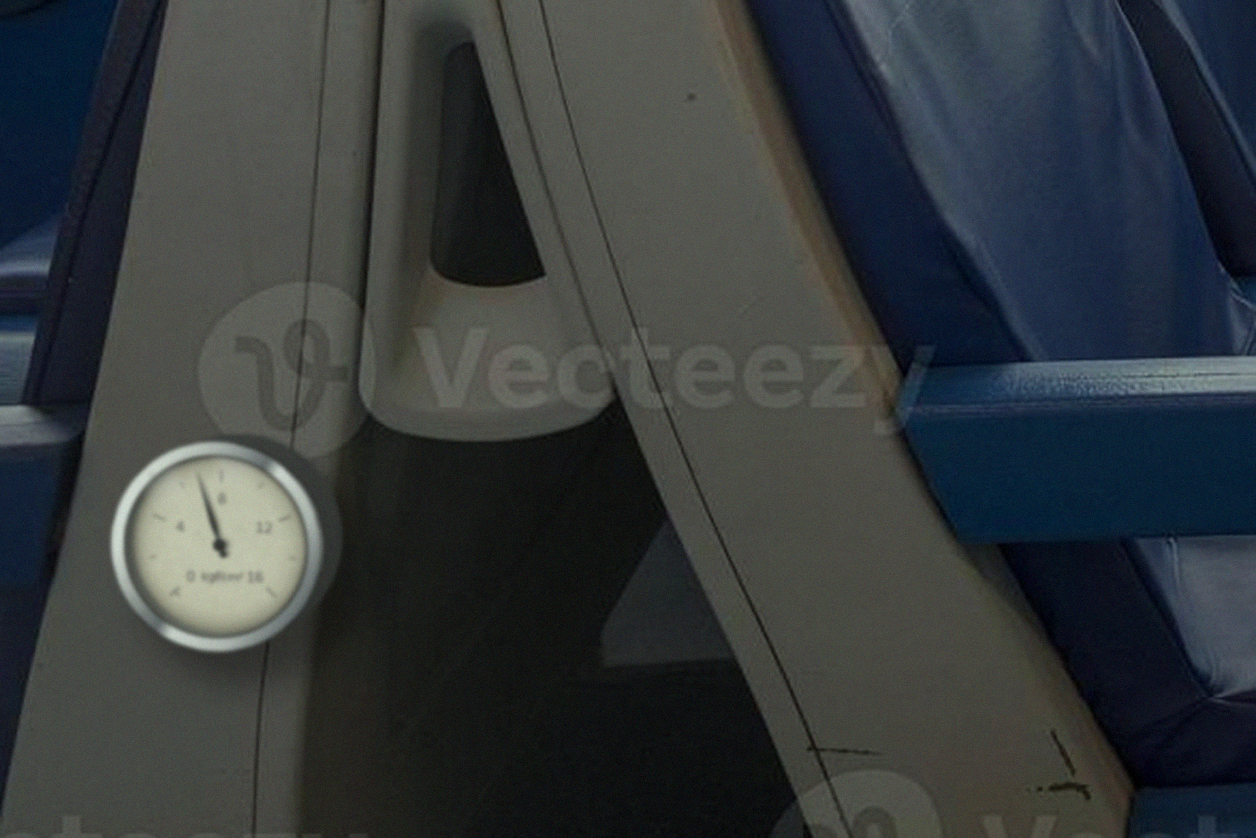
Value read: 7,kg/cm²
